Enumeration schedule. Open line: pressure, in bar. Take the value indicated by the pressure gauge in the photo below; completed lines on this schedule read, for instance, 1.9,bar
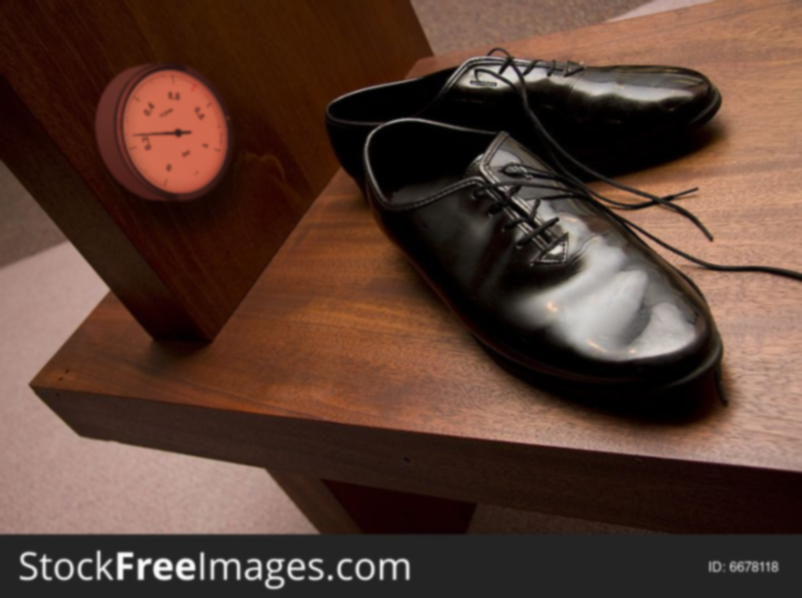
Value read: 0.25,bar
